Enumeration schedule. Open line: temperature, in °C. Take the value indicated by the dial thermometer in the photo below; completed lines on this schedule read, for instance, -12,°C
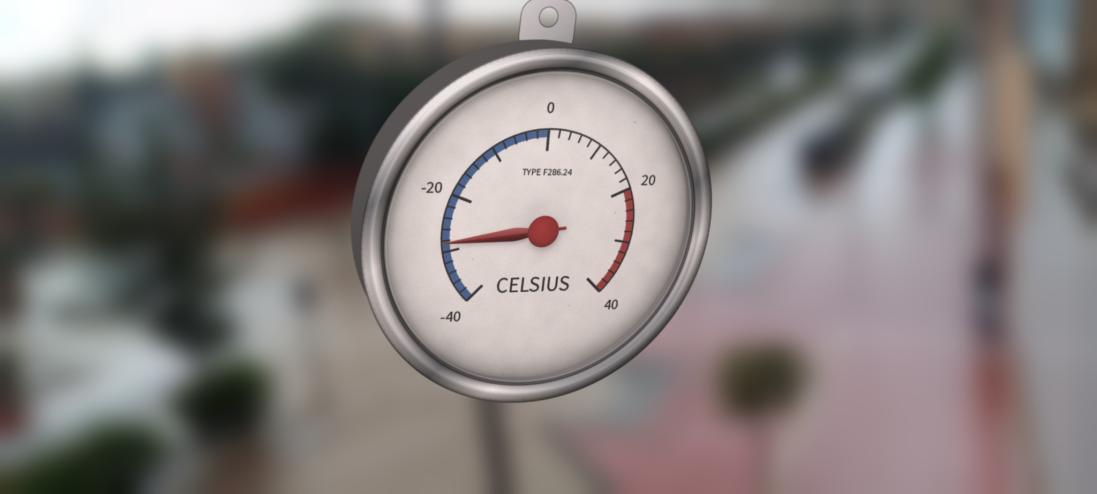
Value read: -28,°C
